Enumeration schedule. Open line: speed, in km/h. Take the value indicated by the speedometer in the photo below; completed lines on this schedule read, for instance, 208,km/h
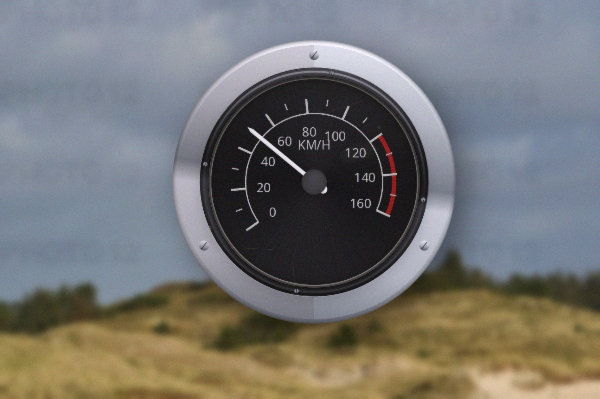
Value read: 50,km/h
